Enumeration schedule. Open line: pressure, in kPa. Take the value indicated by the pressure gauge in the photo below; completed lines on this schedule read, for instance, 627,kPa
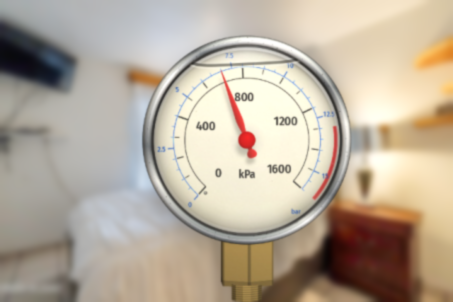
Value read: 700,kPa
